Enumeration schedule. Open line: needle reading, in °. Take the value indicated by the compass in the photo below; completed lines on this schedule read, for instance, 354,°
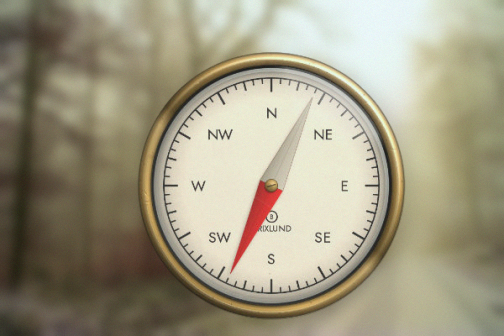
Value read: 205,°
